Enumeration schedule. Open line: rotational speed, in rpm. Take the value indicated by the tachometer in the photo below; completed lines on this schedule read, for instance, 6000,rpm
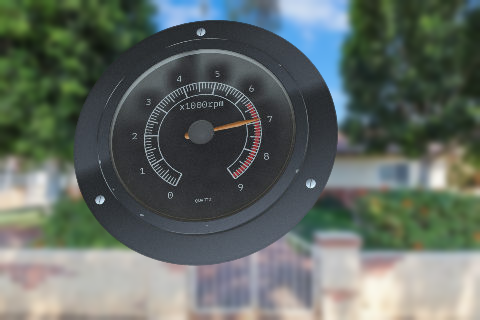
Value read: 7000,rpm
